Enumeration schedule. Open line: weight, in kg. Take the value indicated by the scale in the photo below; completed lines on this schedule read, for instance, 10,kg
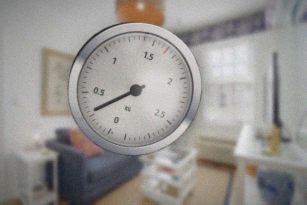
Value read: 0.3,kg
